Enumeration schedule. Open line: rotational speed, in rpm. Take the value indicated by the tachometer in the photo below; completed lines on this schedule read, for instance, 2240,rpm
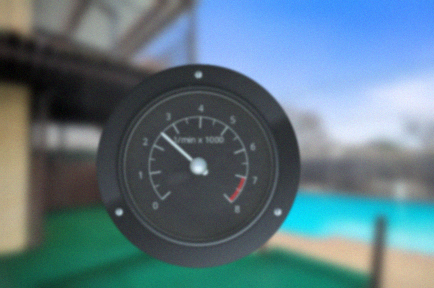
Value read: 2500,rpm
